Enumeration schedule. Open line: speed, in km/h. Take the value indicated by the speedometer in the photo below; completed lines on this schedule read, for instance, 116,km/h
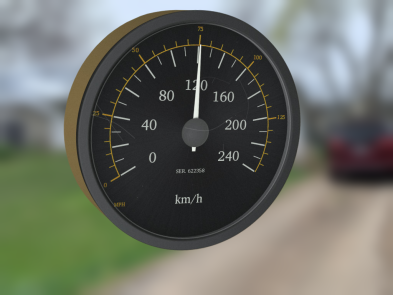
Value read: 120,km/h
